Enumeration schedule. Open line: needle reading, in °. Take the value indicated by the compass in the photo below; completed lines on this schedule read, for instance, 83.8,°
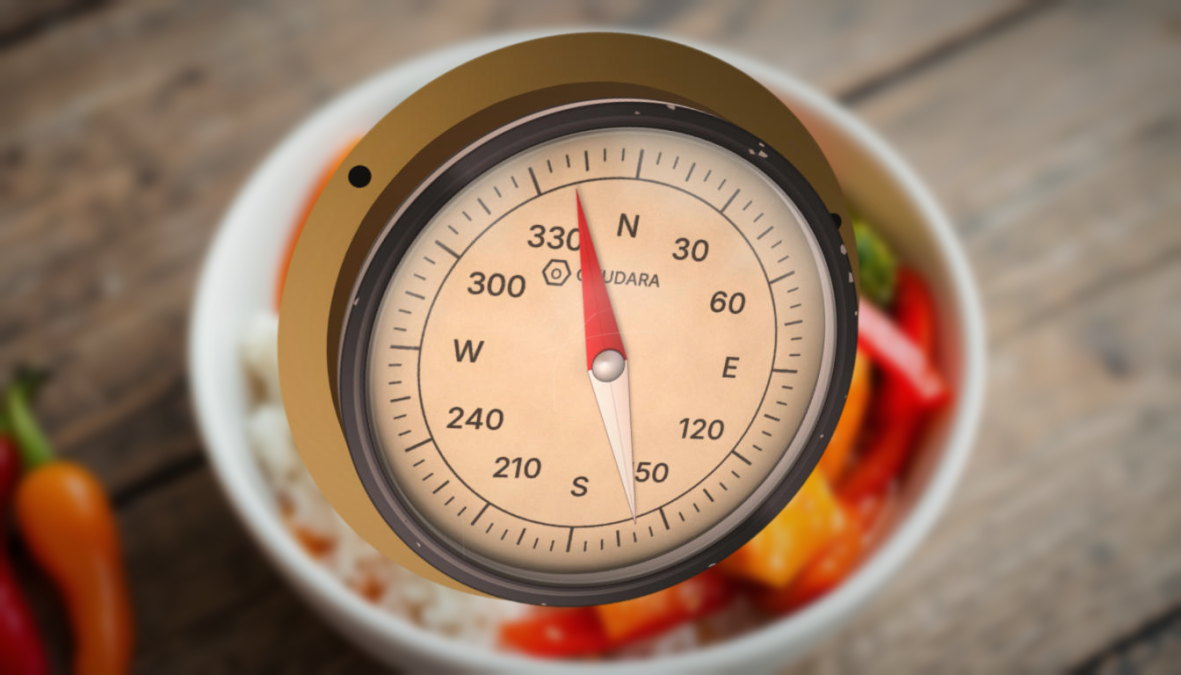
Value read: 340,°
